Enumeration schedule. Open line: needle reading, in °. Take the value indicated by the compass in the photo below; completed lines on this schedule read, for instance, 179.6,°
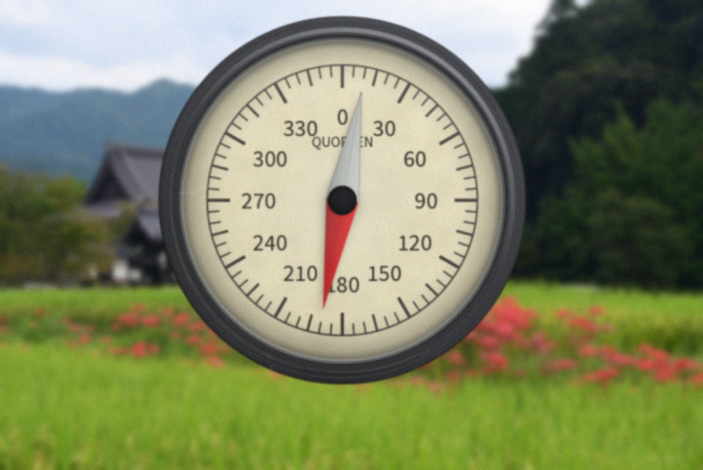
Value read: 190,°
